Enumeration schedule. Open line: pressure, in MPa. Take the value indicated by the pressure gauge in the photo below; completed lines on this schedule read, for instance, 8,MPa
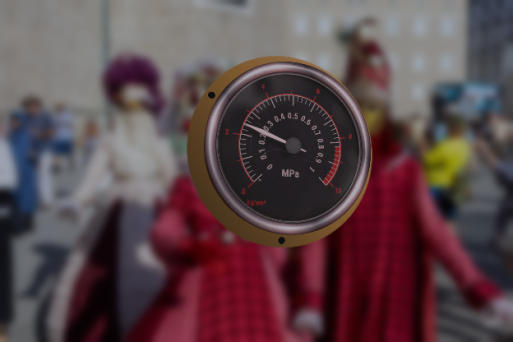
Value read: 0.24,MPa
